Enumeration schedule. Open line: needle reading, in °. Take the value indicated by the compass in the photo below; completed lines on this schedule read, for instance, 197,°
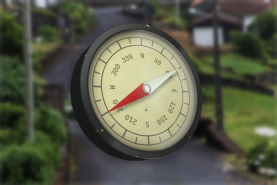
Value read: 240,°
